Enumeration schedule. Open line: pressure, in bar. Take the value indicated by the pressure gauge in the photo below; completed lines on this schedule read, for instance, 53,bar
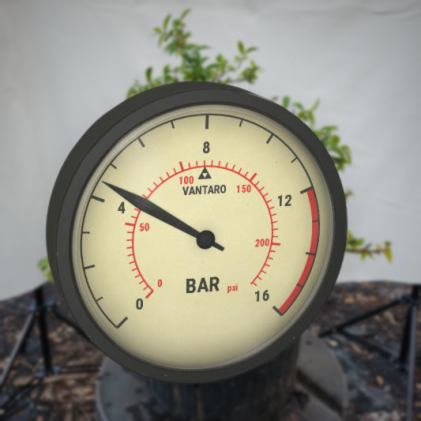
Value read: 4.5,bar
